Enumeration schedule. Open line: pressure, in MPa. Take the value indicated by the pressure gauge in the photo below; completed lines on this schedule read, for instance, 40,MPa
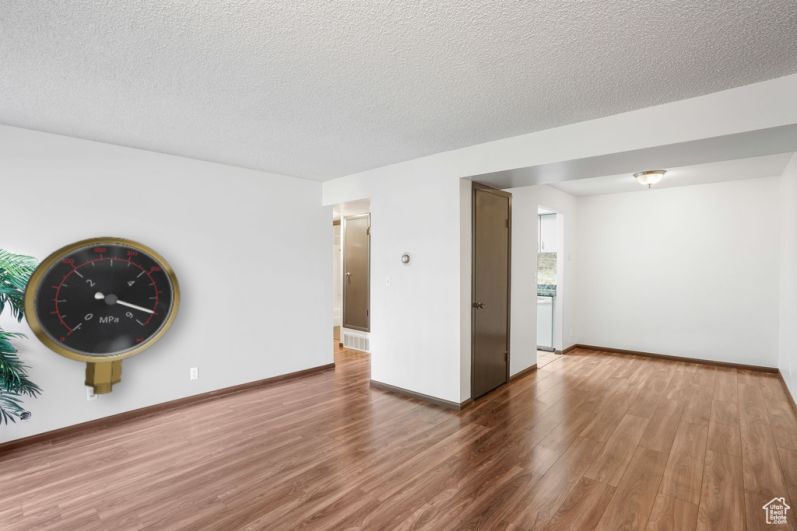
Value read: 5.5,MPa
